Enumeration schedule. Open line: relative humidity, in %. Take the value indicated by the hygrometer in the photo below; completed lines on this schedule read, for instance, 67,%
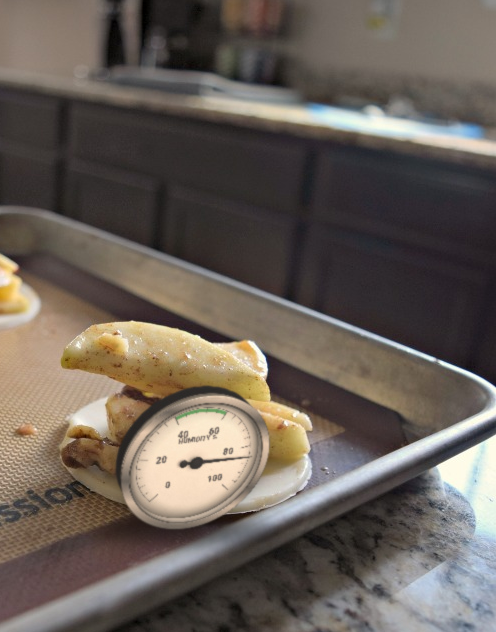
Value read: 84,%
